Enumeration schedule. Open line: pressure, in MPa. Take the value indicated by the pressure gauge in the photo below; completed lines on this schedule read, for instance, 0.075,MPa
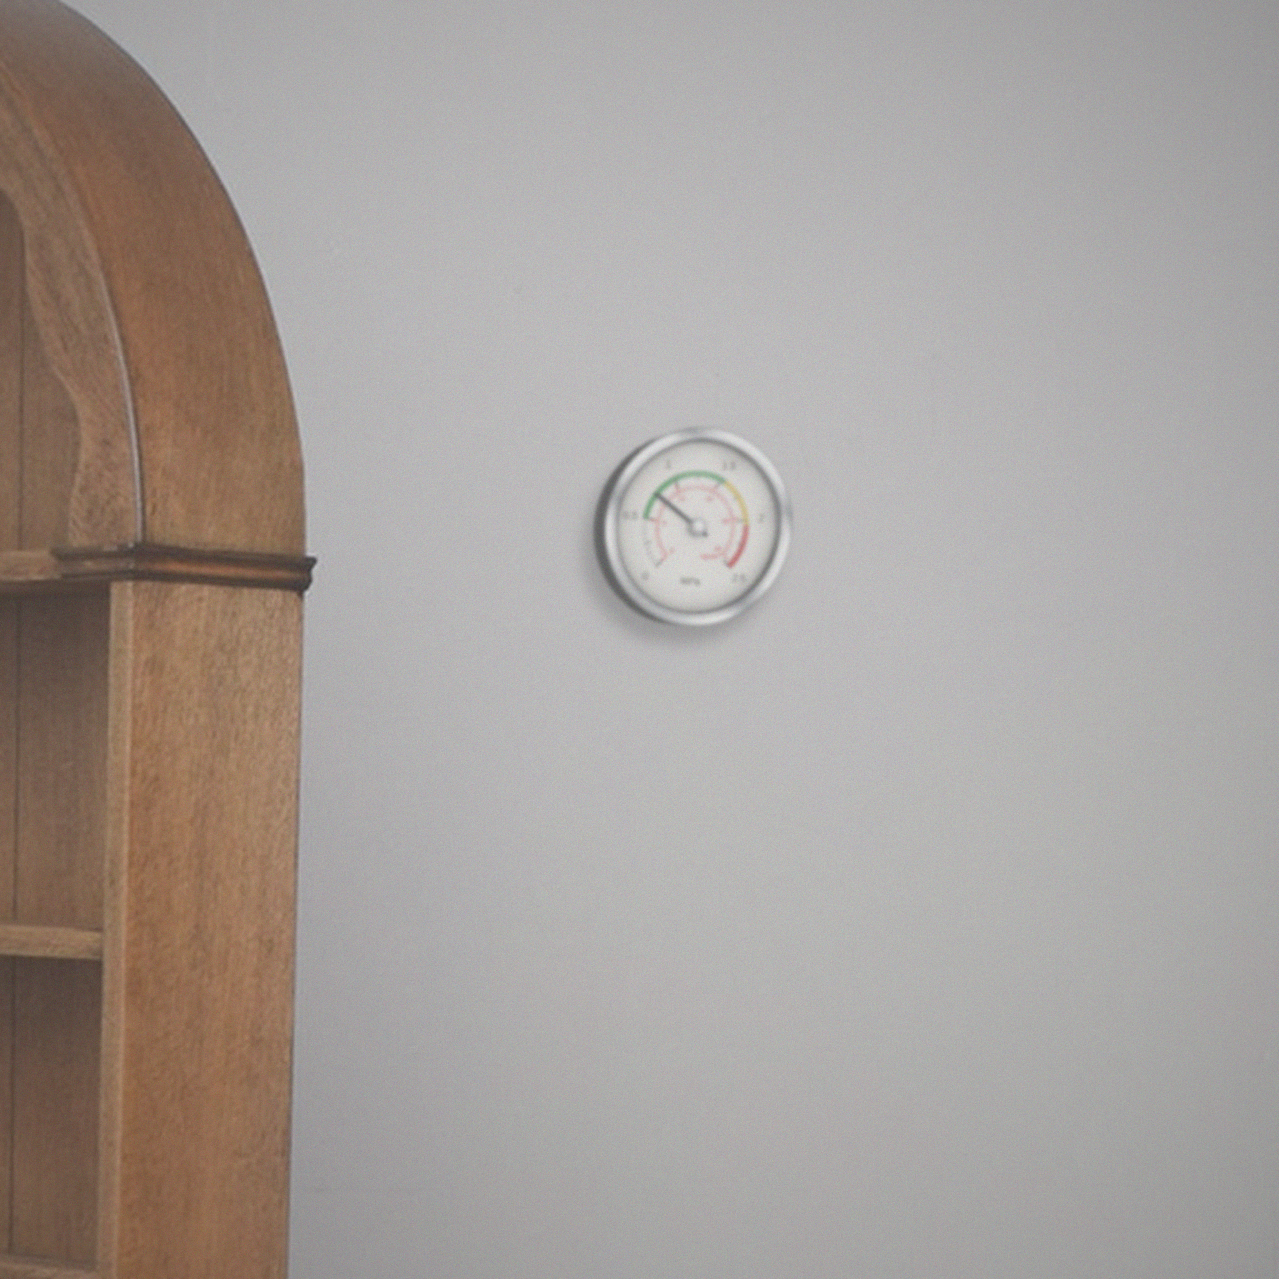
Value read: 0.75,MPa
